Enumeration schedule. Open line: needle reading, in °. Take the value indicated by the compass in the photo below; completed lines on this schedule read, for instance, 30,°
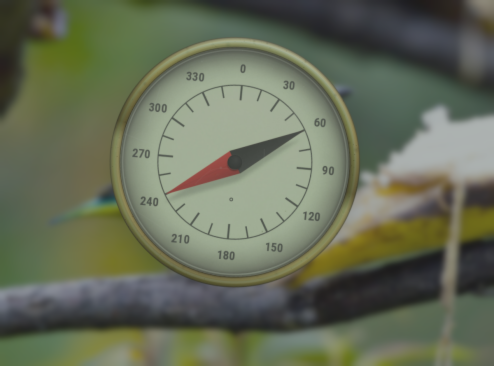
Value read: 240,°
